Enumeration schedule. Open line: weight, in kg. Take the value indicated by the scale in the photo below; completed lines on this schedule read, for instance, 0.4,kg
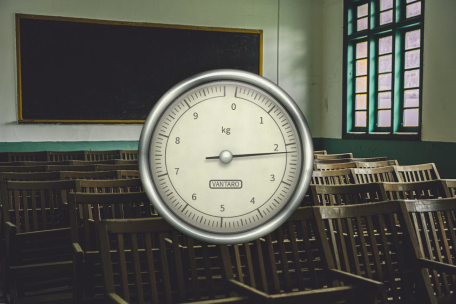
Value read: 2.2,kg
